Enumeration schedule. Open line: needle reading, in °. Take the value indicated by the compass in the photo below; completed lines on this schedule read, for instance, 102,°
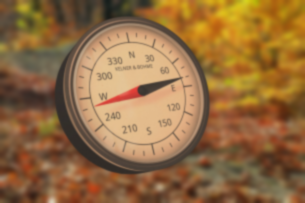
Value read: 260,°
